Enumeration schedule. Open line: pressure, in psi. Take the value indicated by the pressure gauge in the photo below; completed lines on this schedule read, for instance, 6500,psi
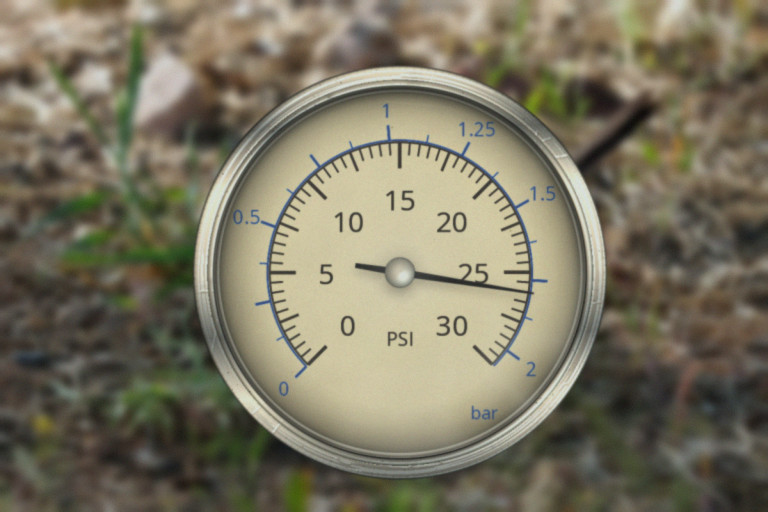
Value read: 26,psi
